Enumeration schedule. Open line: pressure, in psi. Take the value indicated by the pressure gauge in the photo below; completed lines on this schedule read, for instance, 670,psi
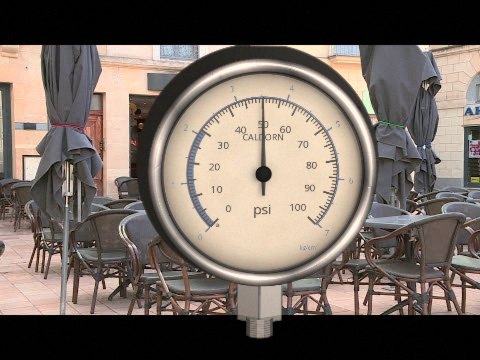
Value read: 50,psi
